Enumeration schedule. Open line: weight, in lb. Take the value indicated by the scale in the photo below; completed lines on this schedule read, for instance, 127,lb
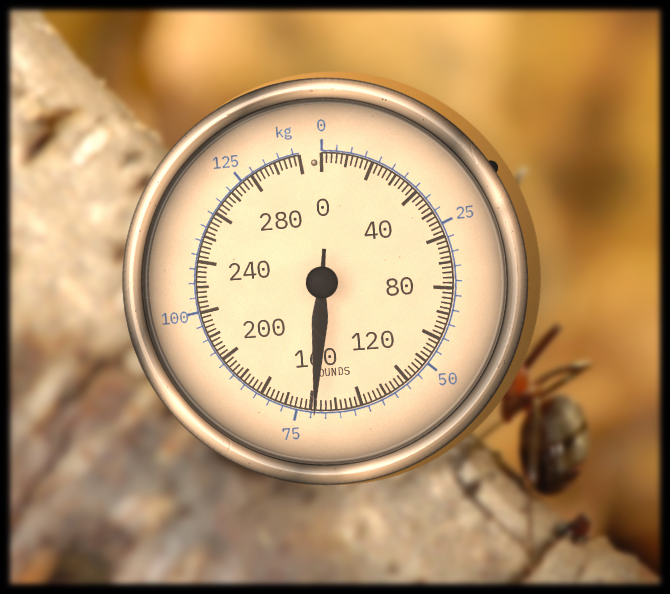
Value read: 158,lb
